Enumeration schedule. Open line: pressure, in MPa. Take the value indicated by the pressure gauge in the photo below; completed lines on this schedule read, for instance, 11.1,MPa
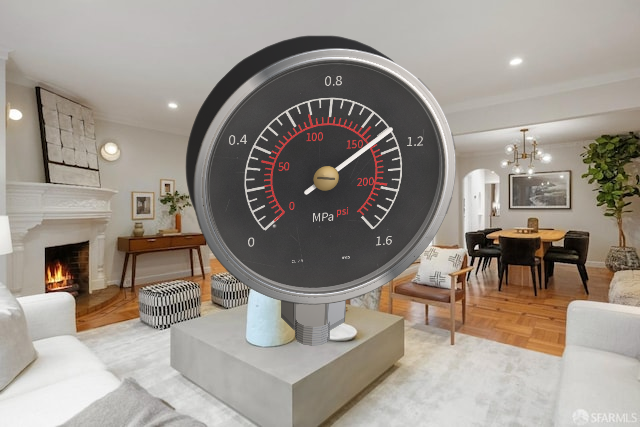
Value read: 1.1,MPa
